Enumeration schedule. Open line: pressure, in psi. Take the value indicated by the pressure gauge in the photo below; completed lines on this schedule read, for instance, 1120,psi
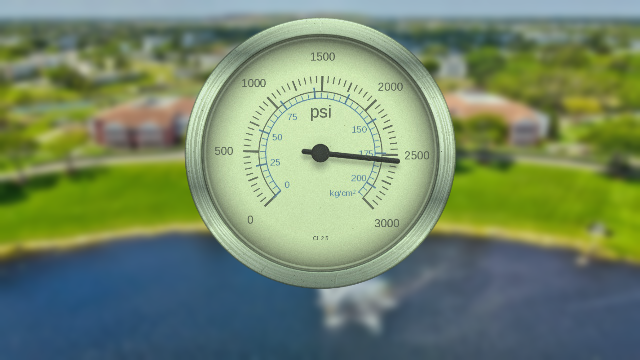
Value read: 2550,psi
